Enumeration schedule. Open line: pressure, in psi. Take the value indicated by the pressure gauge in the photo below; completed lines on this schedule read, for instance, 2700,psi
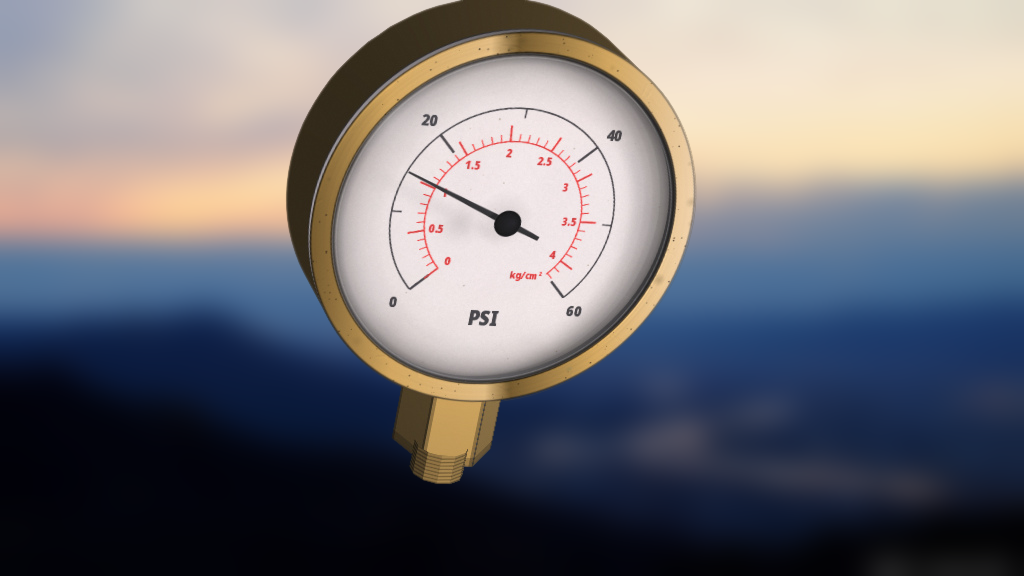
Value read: 15,psi
